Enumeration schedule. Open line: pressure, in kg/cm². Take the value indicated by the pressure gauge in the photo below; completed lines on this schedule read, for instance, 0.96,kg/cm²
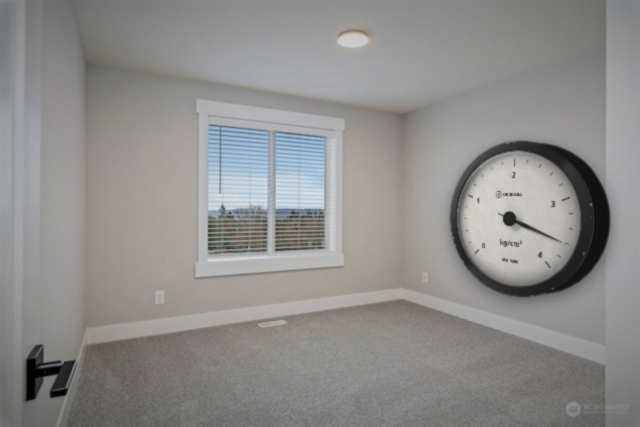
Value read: 3.6,kg/cm²
